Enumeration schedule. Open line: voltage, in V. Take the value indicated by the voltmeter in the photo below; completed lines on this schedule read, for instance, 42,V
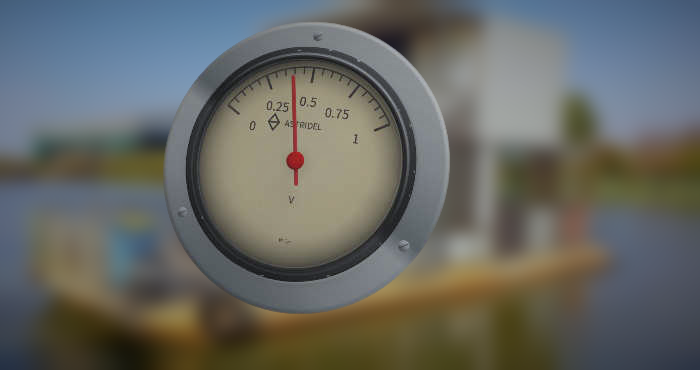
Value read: 0.4,V
